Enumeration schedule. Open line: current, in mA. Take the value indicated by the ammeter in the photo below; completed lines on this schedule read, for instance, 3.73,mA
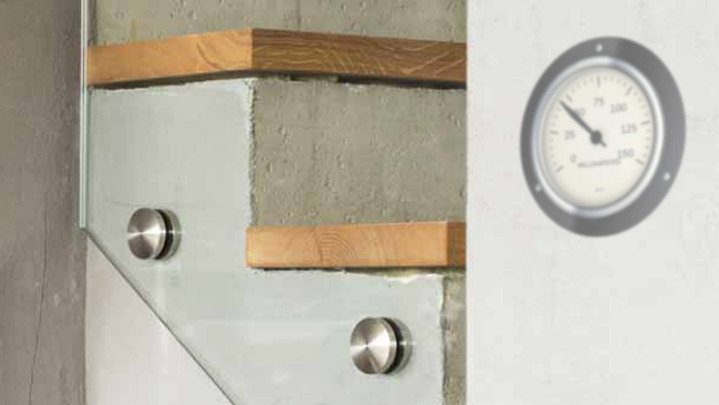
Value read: 45,mA
